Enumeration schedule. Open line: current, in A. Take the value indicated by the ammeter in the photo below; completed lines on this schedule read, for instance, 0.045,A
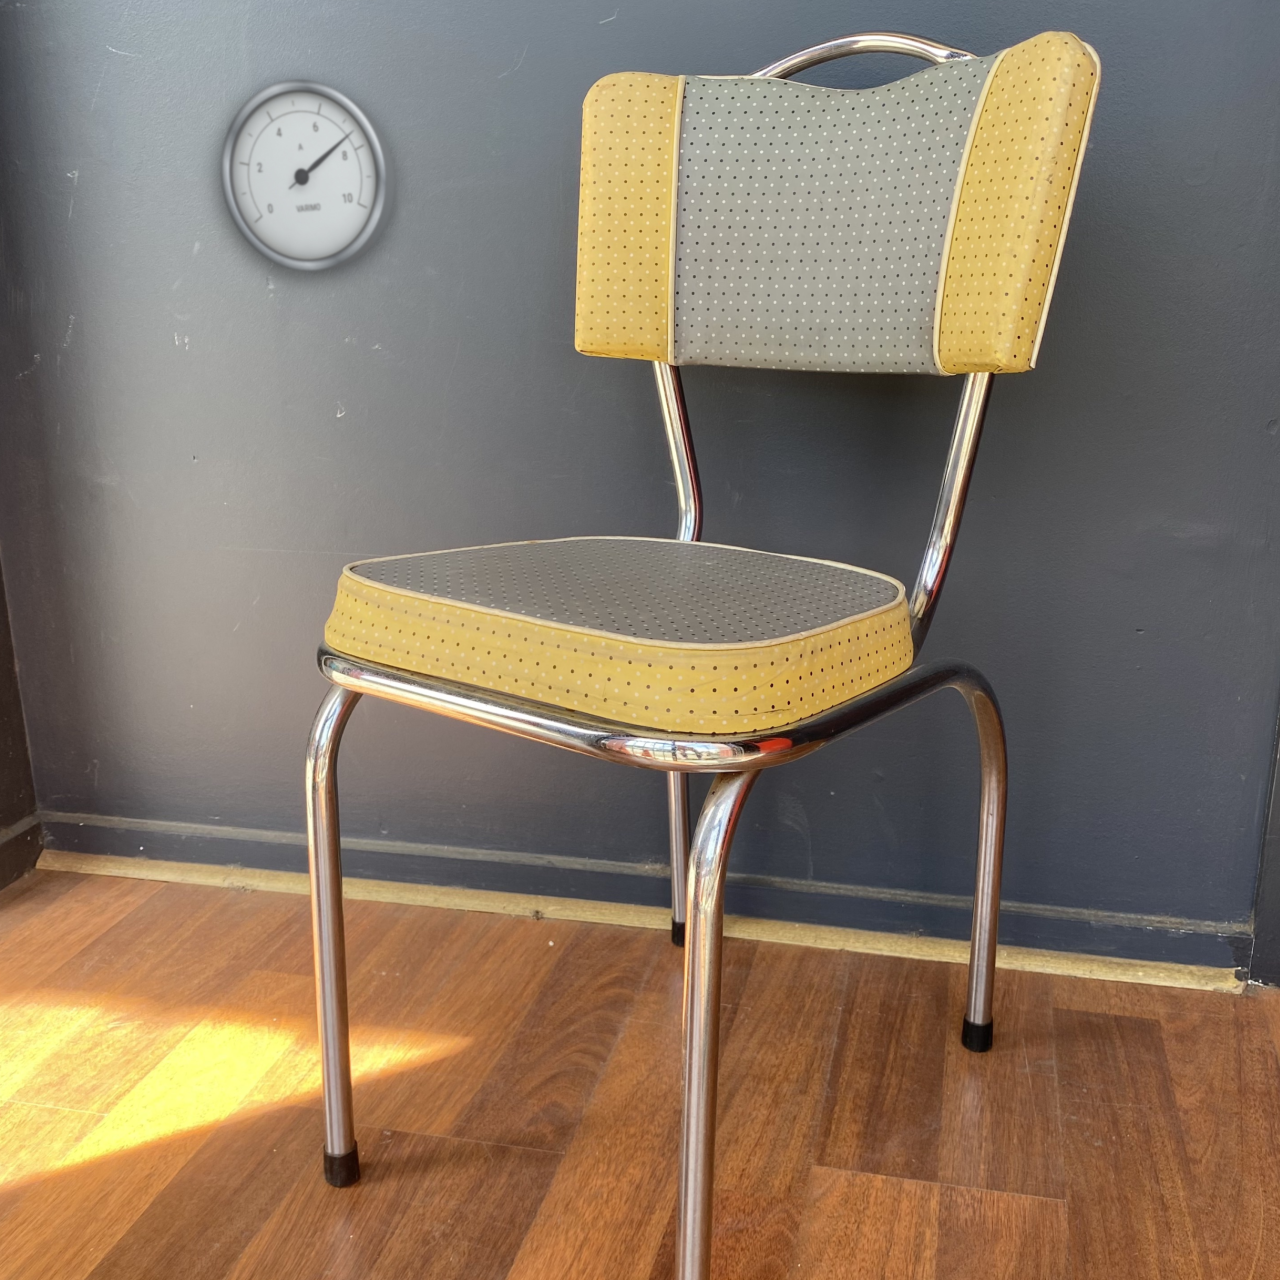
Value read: 7.5,A
